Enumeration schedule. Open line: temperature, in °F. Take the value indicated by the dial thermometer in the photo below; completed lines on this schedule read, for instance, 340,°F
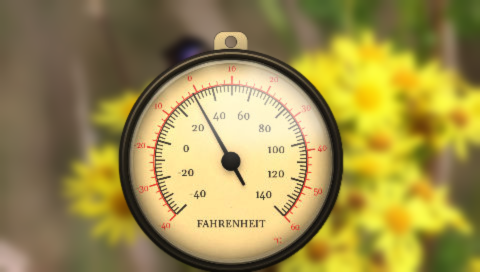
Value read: 30,°F
